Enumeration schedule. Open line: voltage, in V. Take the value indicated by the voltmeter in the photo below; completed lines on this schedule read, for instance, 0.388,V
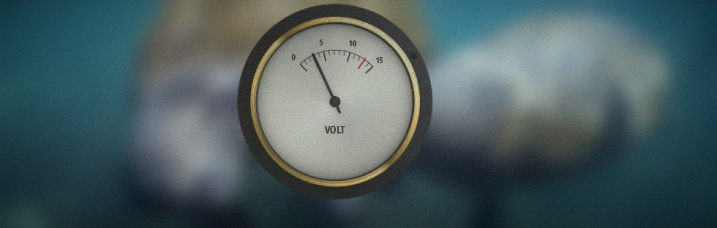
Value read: 3,V
